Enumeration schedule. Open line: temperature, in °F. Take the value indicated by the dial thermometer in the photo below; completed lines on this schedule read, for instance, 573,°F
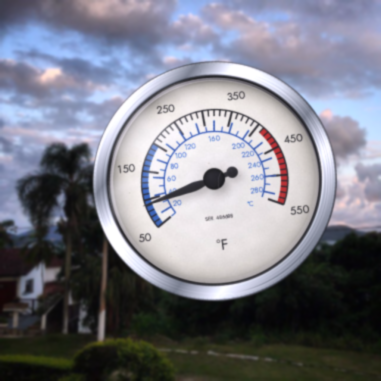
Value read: 90,°F
